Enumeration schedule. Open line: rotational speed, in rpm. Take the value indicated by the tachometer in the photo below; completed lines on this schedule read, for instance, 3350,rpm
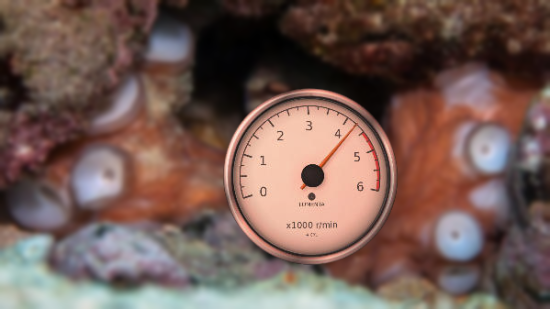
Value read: 4250,rpm
